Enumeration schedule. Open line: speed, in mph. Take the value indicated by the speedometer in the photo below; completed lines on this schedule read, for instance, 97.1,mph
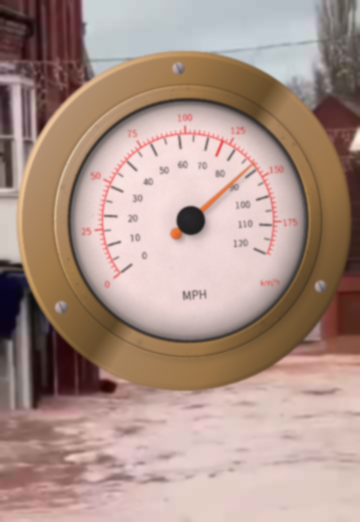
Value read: 87.5,mph
